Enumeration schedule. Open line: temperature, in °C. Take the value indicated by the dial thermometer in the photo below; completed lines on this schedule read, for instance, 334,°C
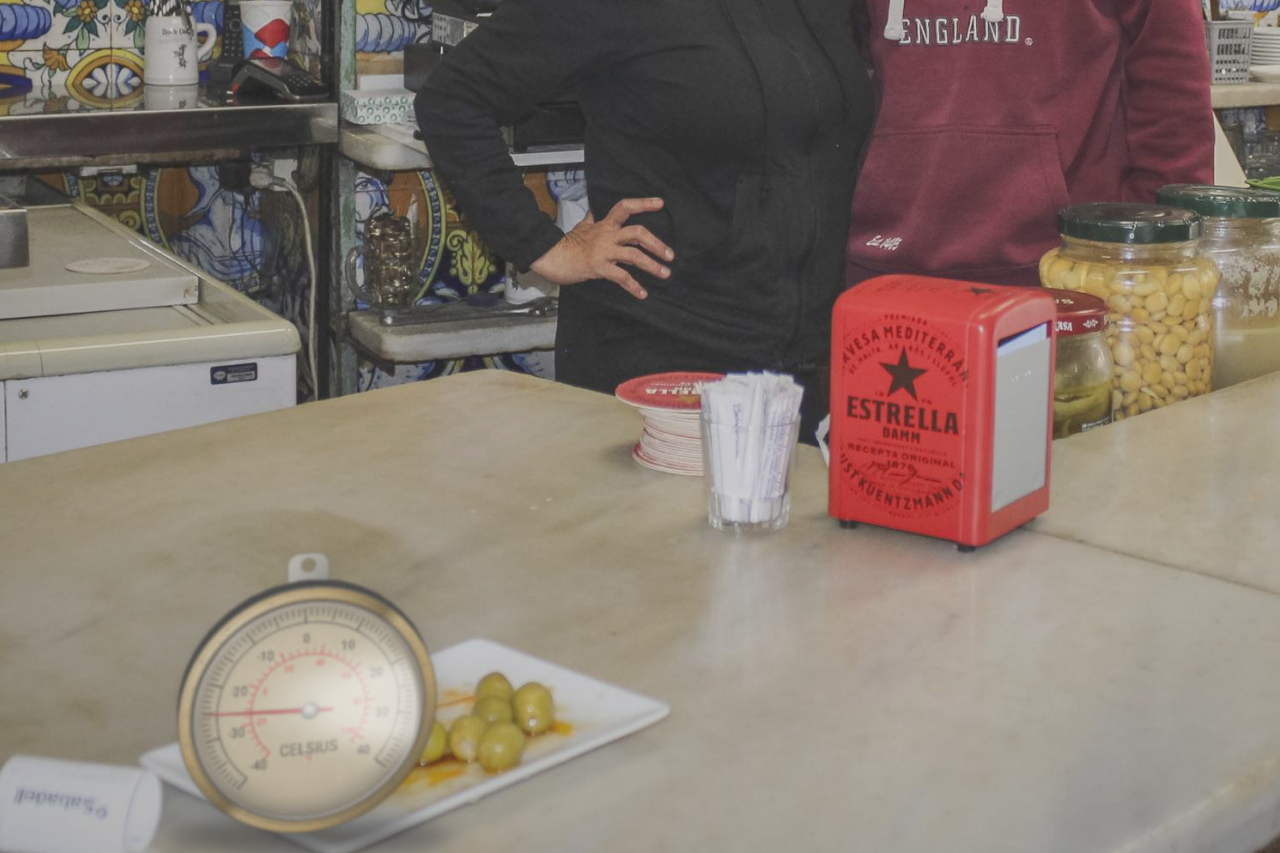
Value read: -25,°C
